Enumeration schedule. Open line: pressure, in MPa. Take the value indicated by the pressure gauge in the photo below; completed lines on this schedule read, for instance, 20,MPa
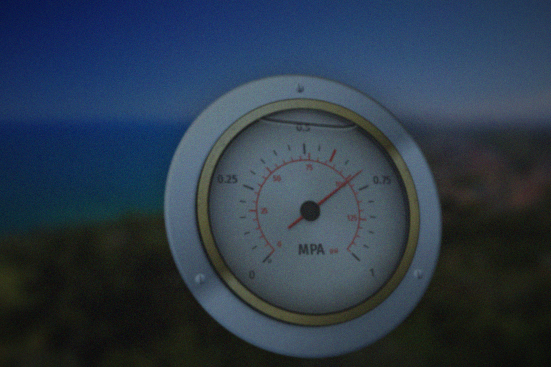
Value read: 0.7,MPa
